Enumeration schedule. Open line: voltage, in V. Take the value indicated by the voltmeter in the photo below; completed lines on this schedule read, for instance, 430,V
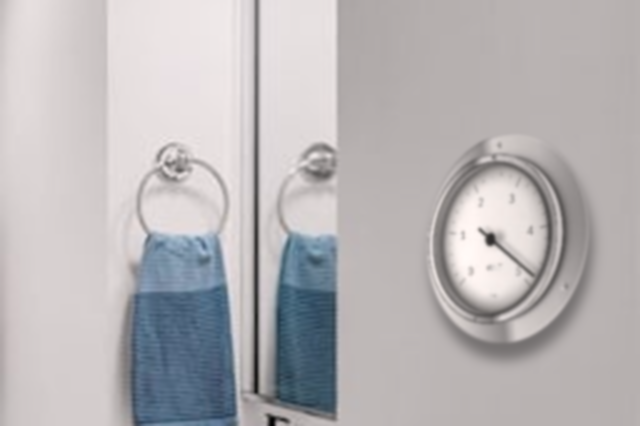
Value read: 4.8,V
